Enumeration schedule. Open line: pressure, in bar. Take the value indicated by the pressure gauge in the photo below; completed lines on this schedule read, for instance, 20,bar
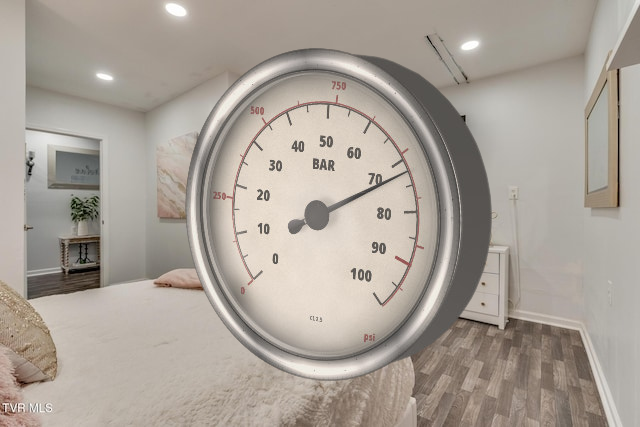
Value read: 72.5,bar
